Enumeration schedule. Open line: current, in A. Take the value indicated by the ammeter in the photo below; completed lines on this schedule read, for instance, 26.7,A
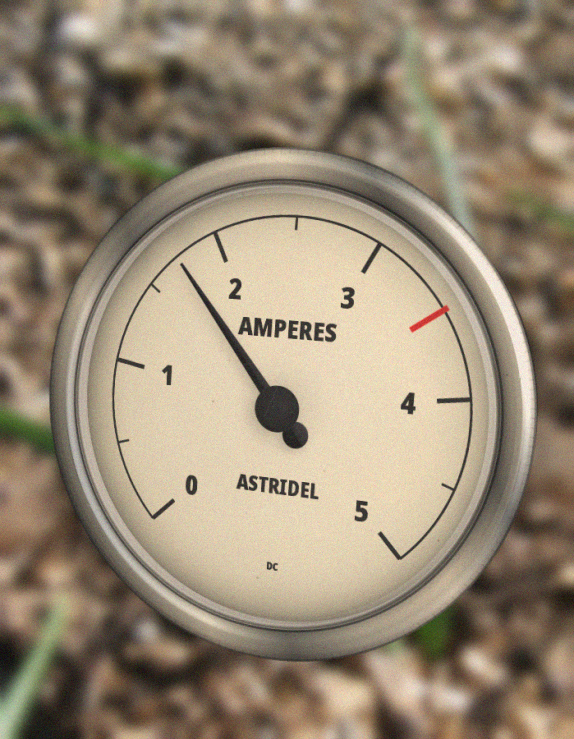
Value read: 1.75,A
